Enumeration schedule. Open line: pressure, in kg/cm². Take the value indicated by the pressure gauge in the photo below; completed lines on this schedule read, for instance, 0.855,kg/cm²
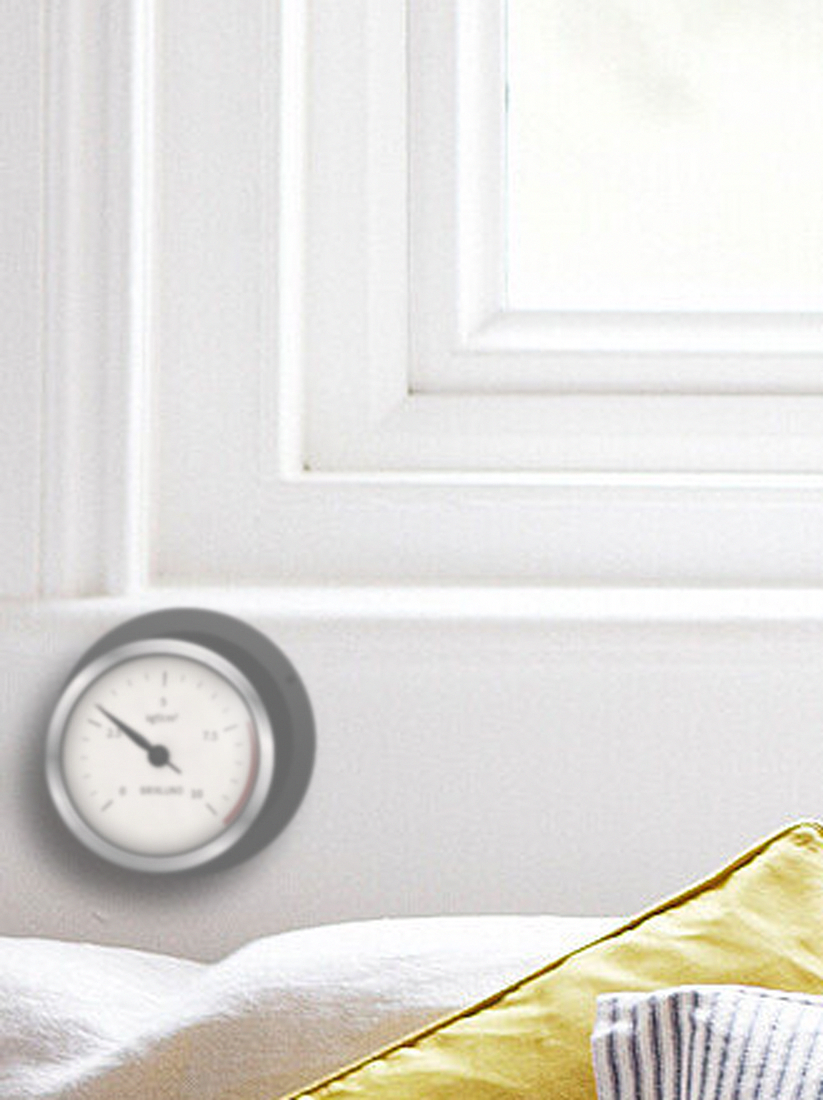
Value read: 3,kg/cm²
